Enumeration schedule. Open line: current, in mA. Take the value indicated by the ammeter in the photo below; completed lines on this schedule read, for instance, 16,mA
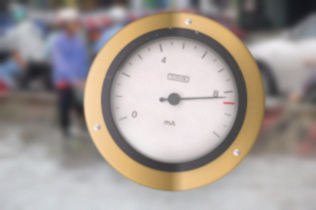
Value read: 8.25,mA
